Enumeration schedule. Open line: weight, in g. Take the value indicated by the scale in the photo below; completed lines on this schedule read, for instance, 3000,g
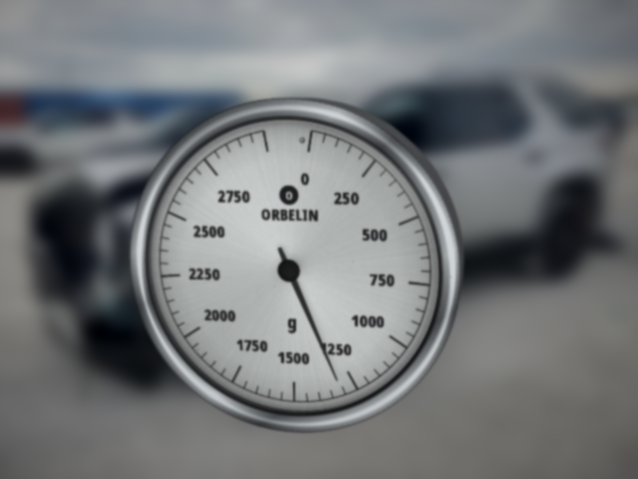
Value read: 1300,g
